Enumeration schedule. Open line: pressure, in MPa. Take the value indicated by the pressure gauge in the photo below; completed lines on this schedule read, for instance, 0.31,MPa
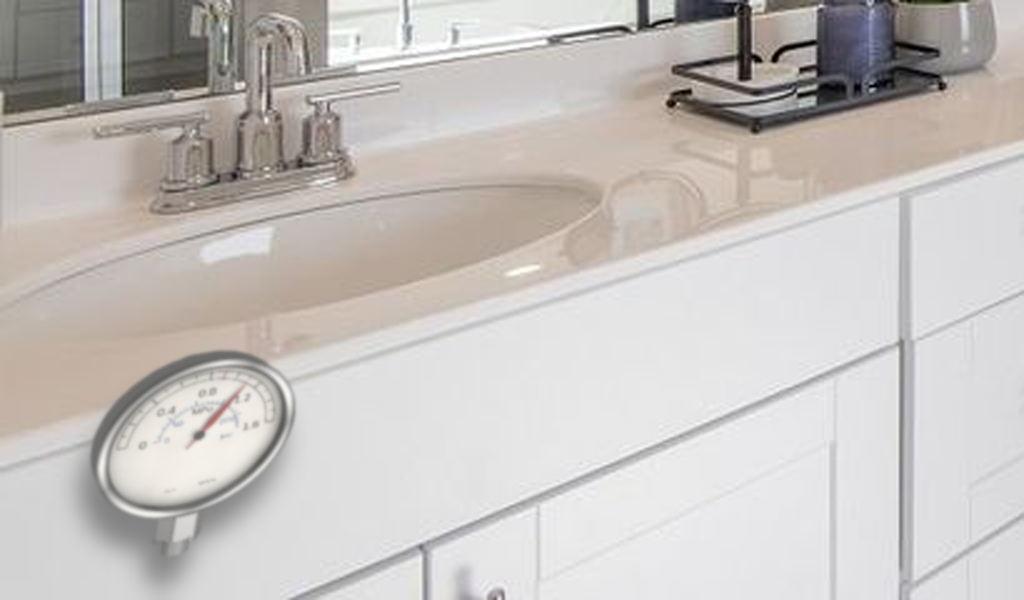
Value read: 1.1,MPa
